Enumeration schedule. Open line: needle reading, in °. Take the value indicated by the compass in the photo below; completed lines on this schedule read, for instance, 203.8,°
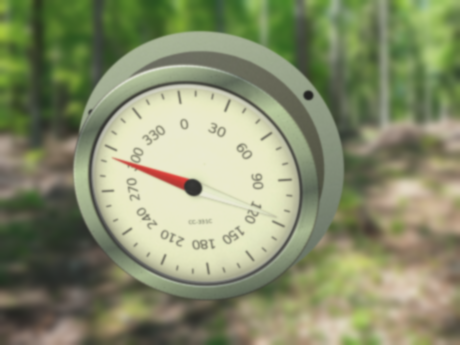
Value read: 295,°
